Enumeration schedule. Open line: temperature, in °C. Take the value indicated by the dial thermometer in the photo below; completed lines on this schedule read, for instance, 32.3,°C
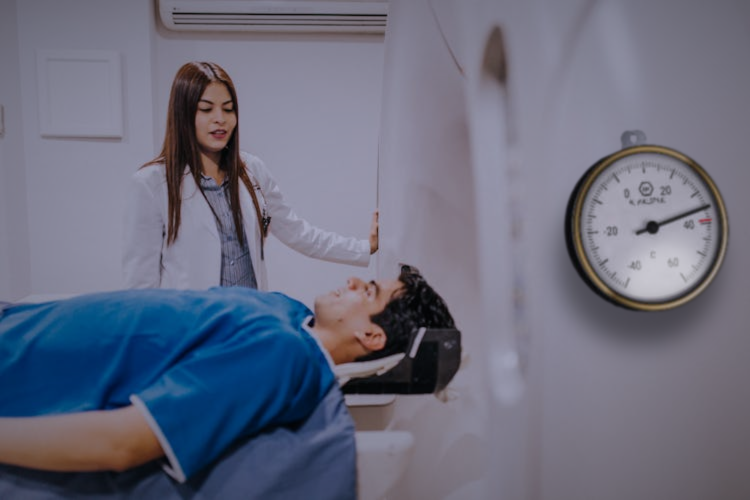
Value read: 35,°C
